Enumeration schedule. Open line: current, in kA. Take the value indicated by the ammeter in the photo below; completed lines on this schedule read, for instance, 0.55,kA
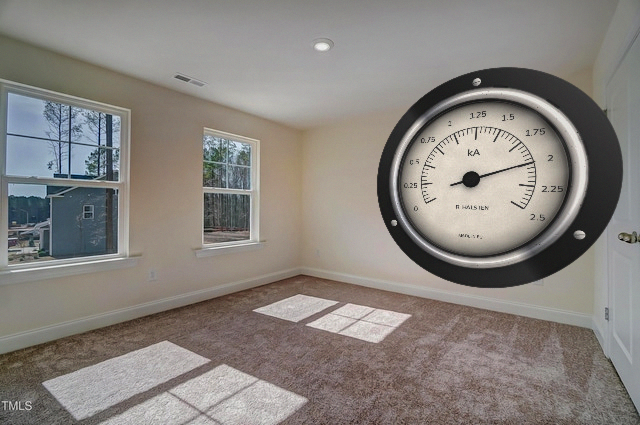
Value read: 2,kA
